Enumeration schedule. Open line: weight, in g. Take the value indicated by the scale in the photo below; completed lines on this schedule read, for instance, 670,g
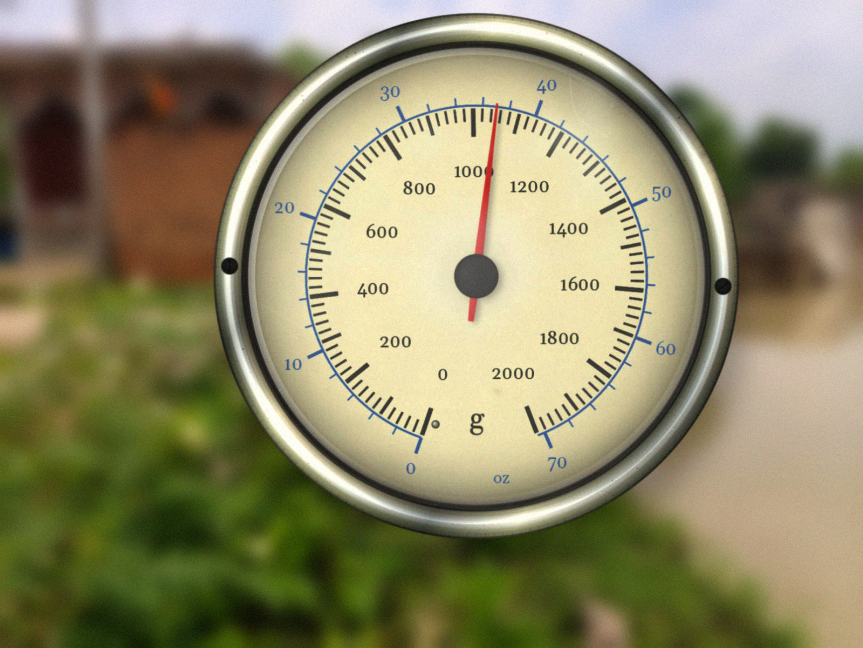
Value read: 1050,g
